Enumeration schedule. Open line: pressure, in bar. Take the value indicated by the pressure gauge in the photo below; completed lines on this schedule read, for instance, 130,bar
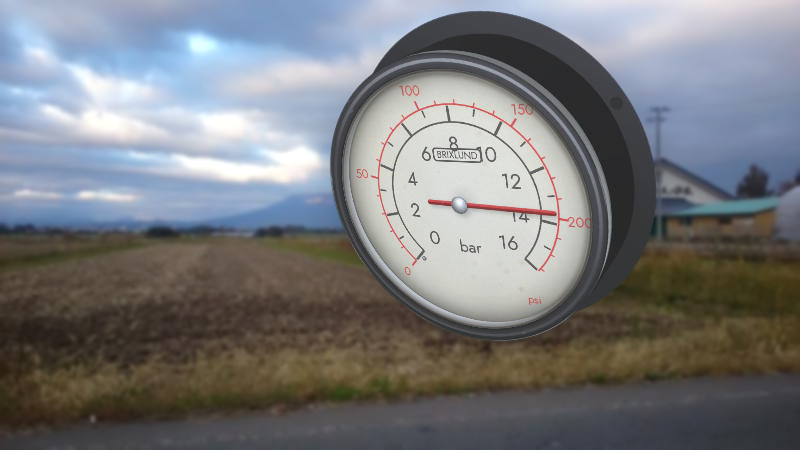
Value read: 13.5,bar
